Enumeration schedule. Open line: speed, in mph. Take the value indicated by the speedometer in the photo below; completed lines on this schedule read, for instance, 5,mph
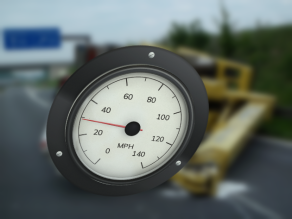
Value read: 30,mph
